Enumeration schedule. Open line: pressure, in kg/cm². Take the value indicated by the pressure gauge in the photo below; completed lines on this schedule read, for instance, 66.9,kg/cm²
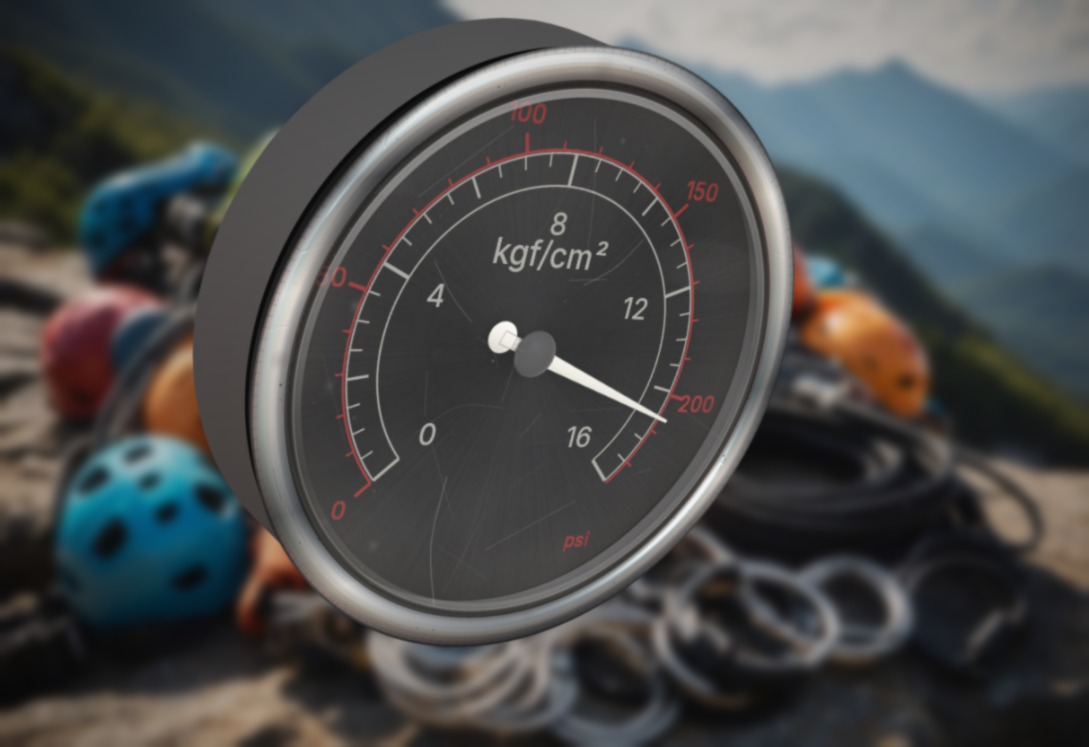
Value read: 14.5,kg/cm²
